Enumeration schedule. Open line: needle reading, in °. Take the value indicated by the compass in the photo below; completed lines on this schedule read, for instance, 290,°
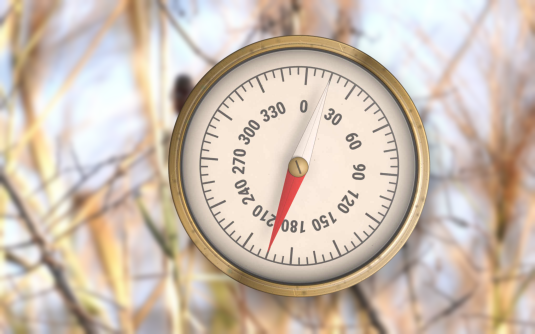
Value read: 195,°
